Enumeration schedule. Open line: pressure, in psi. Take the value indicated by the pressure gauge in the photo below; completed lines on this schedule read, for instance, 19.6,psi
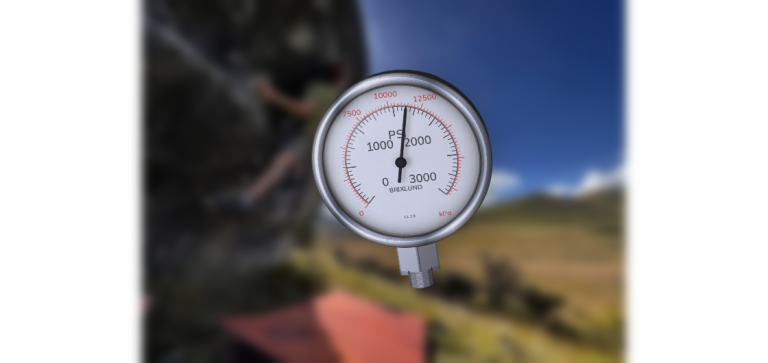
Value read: 1650,psi
